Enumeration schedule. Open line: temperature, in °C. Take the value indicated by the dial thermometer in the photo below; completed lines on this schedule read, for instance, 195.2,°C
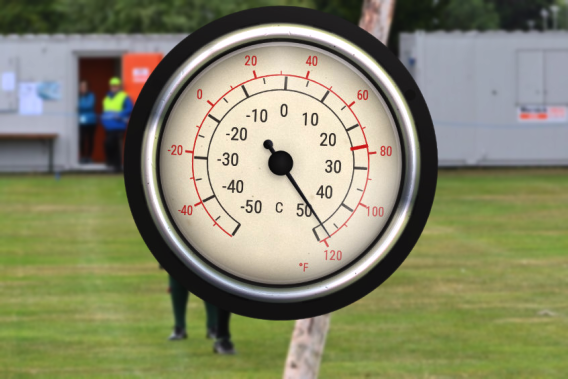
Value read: 47.5,°C
